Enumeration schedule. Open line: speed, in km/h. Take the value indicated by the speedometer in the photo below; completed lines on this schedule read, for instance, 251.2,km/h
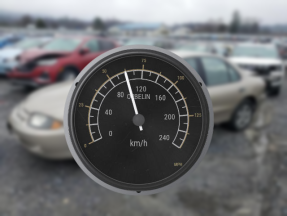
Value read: 100,km/h
